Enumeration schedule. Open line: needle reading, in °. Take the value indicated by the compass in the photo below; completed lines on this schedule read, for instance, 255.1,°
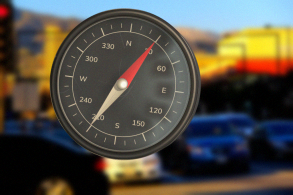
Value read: 30,°
